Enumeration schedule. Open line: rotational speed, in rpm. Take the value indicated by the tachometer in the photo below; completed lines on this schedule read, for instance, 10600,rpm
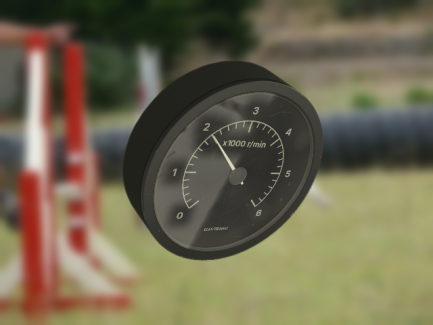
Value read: 2000,rpm
